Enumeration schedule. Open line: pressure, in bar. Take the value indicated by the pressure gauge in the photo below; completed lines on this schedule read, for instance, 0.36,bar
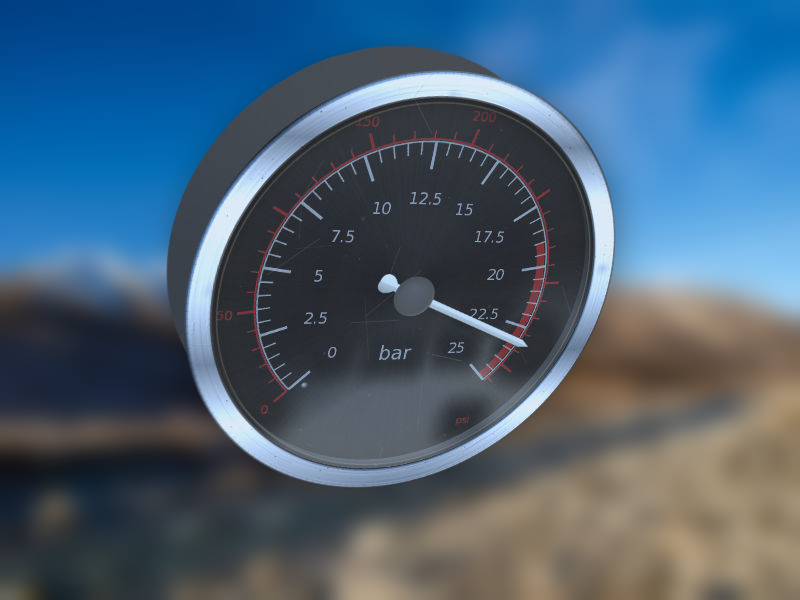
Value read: 23,bar
